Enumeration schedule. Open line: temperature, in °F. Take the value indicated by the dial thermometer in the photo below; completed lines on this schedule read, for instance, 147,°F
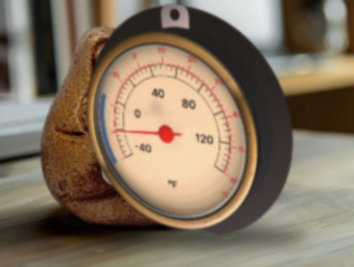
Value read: -20,°F
